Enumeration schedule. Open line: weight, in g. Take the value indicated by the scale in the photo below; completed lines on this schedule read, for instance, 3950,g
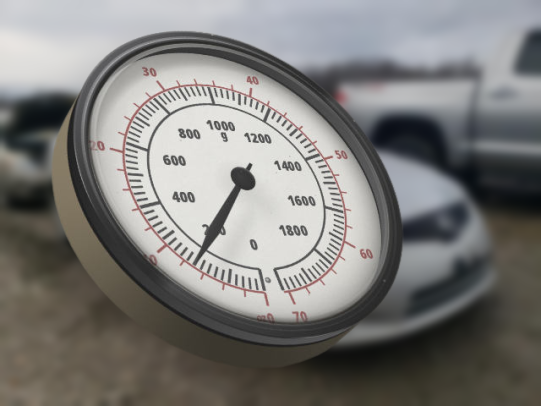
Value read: 200,g
